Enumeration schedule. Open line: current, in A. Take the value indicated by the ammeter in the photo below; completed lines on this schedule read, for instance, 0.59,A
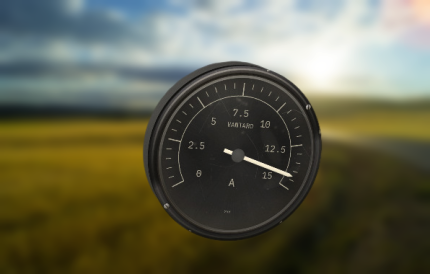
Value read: 14.25,A
